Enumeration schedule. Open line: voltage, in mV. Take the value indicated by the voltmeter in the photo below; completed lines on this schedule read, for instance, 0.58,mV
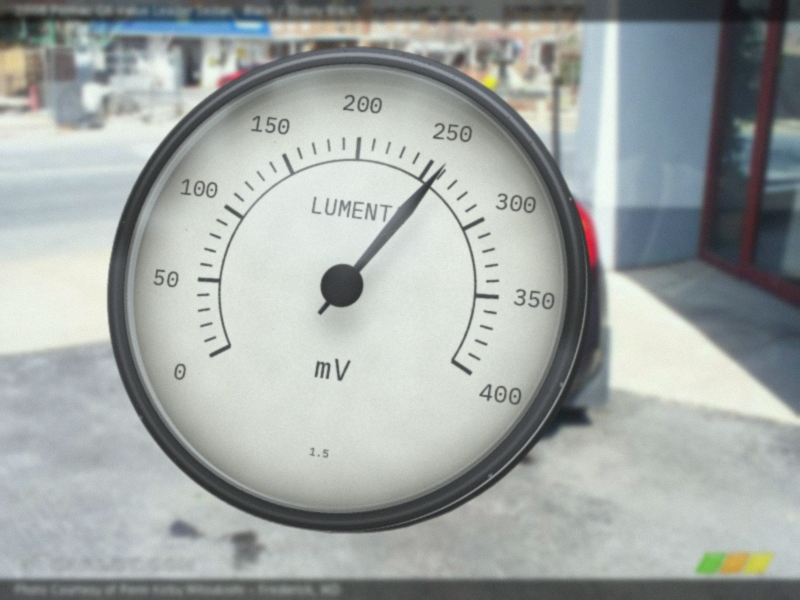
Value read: 260,mV
